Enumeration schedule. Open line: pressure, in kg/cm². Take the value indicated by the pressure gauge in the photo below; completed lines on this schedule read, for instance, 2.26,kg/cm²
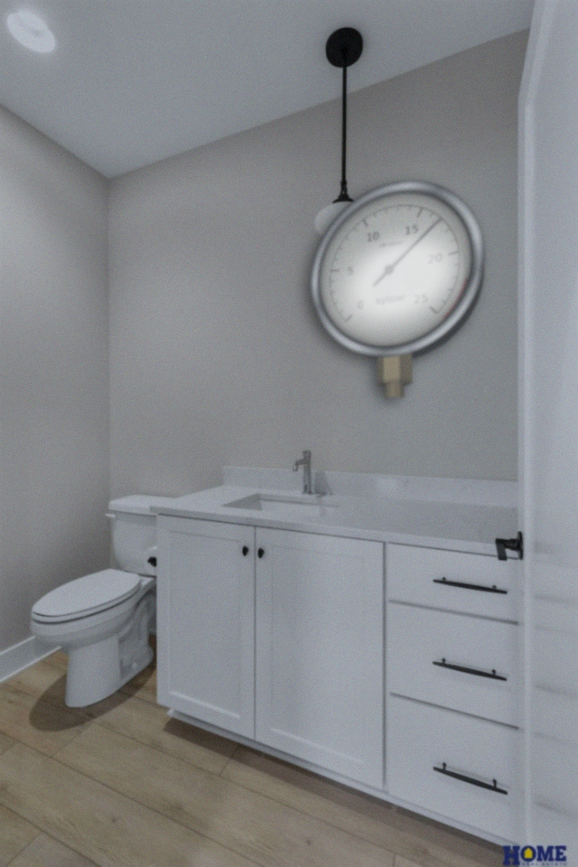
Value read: 17,kg/cm²
